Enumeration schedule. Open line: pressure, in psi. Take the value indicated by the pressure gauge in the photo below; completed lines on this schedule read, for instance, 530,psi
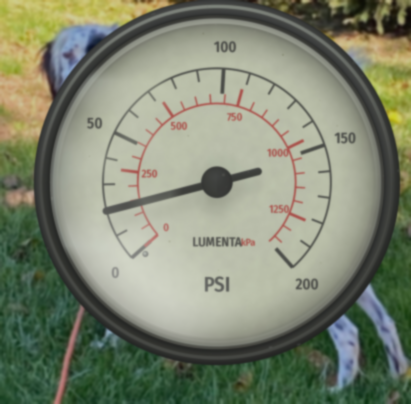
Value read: 20,psi
